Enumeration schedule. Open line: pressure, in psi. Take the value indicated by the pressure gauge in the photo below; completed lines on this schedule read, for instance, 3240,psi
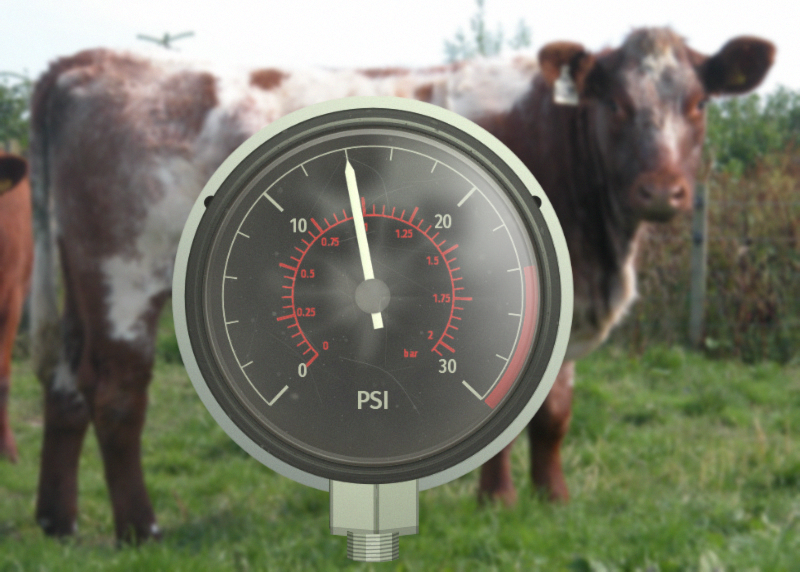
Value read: 14,psi
